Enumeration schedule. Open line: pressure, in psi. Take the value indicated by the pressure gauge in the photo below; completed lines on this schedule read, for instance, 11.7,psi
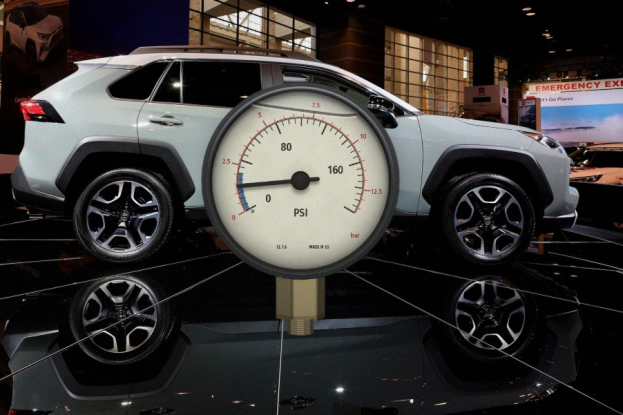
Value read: 20,psi
